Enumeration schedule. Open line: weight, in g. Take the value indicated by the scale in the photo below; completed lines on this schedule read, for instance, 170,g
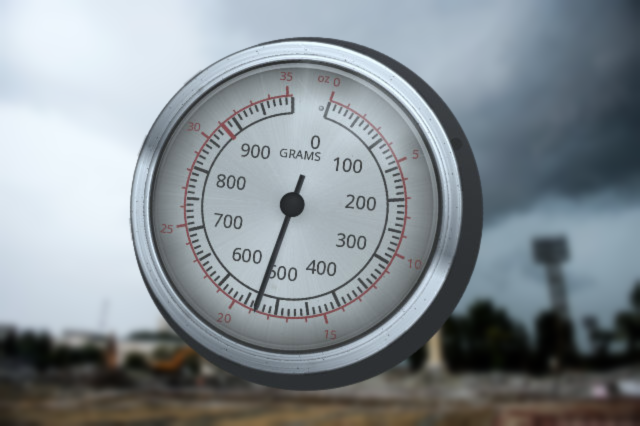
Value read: 530,g
